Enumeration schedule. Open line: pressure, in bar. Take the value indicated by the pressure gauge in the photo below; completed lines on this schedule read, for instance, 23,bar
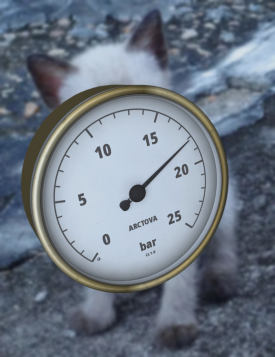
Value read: 18,bar
